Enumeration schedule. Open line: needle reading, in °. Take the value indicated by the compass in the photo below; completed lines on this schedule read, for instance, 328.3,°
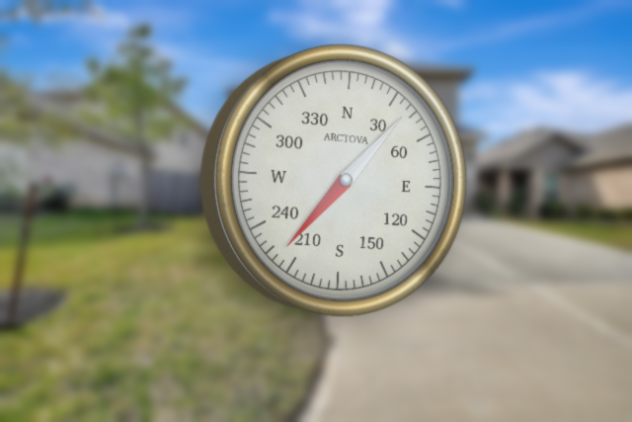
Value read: 220,°
